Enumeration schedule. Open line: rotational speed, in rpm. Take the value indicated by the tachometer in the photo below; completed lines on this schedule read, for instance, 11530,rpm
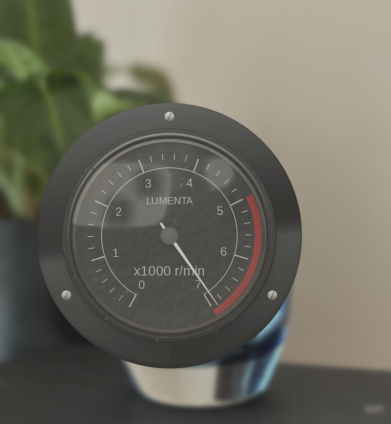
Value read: 6900,rpm
